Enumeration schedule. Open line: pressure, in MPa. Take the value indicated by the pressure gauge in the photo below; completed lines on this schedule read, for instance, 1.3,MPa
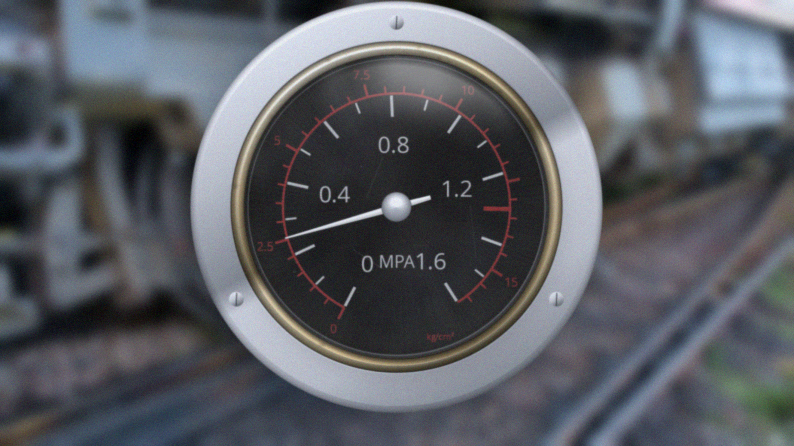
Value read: 0.25,MPa
